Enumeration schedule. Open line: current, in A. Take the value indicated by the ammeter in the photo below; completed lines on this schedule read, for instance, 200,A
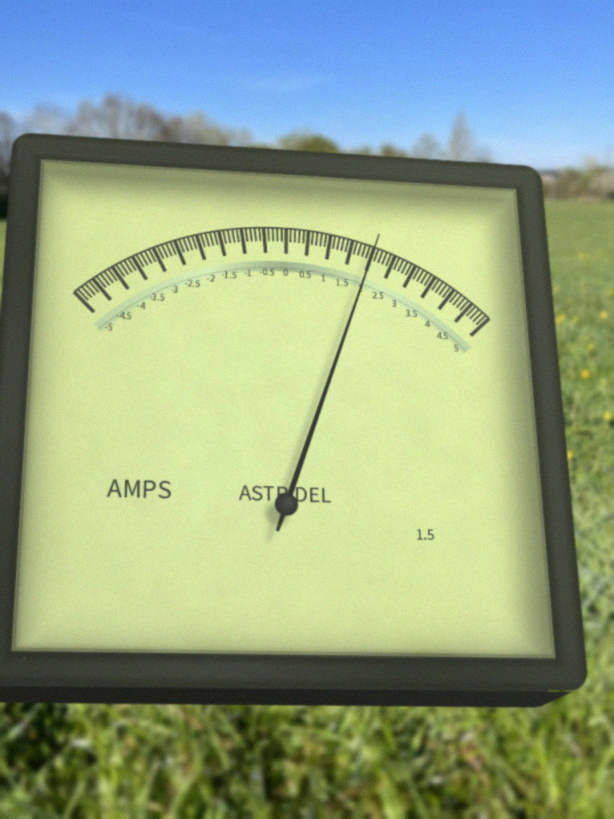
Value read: 2,A
